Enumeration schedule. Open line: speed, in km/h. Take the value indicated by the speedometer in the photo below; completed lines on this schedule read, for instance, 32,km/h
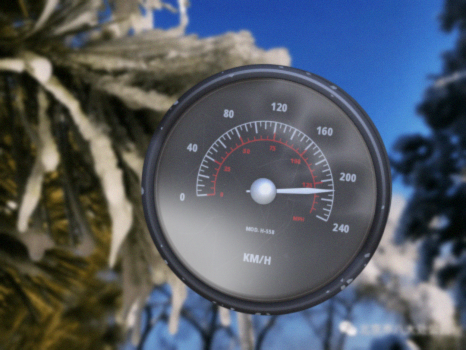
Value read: 210,km/h
